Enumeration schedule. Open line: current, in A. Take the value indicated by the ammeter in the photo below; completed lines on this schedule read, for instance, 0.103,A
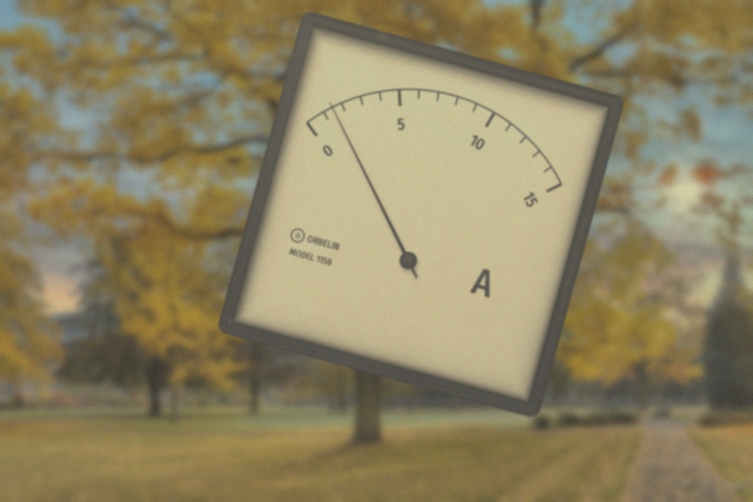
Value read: 1.5,A
